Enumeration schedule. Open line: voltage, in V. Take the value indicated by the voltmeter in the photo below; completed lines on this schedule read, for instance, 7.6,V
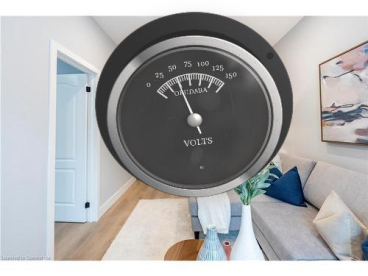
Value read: 50,V
